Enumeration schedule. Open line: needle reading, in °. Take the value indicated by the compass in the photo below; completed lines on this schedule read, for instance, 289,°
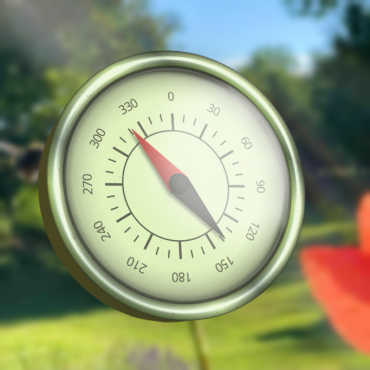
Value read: 320,°
